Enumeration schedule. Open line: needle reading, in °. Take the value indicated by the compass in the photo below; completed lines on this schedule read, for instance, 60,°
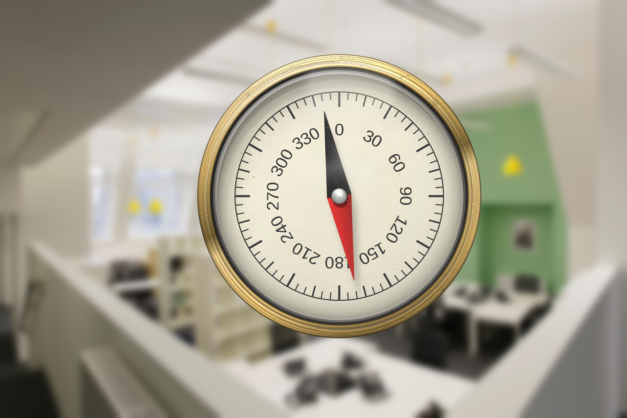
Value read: 170,°
